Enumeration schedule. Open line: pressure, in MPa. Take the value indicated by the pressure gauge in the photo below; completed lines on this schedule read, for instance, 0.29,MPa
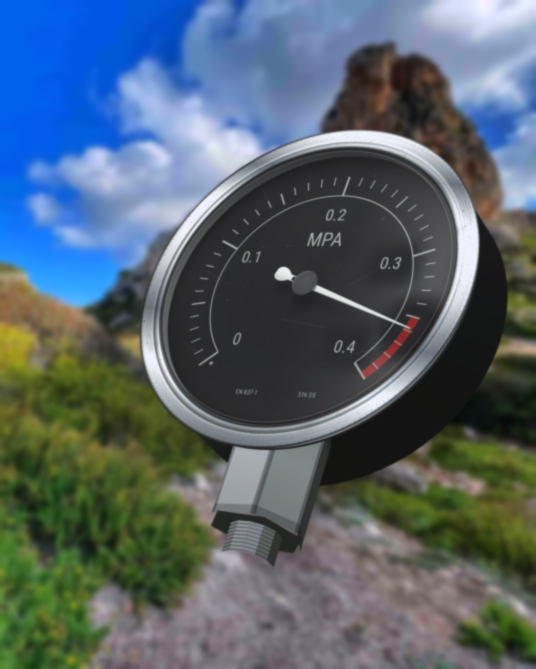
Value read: 0.36,MPa
